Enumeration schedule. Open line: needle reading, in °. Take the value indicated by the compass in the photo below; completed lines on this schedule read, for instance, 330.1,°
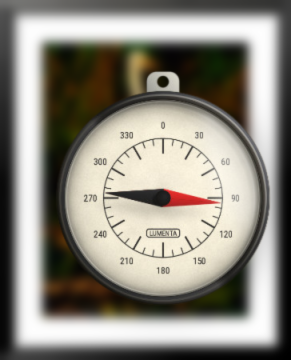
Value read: 95,°
